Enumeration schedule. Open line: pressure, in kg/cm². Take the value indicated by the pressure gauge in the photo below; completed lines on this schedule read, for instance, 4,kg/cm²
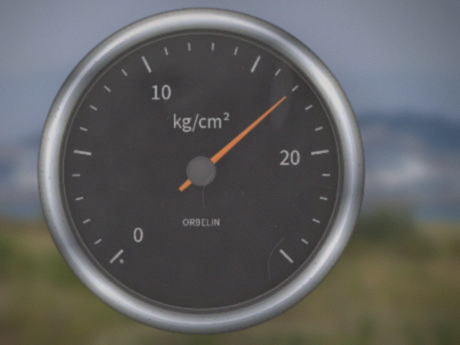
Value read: 17,kg/cm²
